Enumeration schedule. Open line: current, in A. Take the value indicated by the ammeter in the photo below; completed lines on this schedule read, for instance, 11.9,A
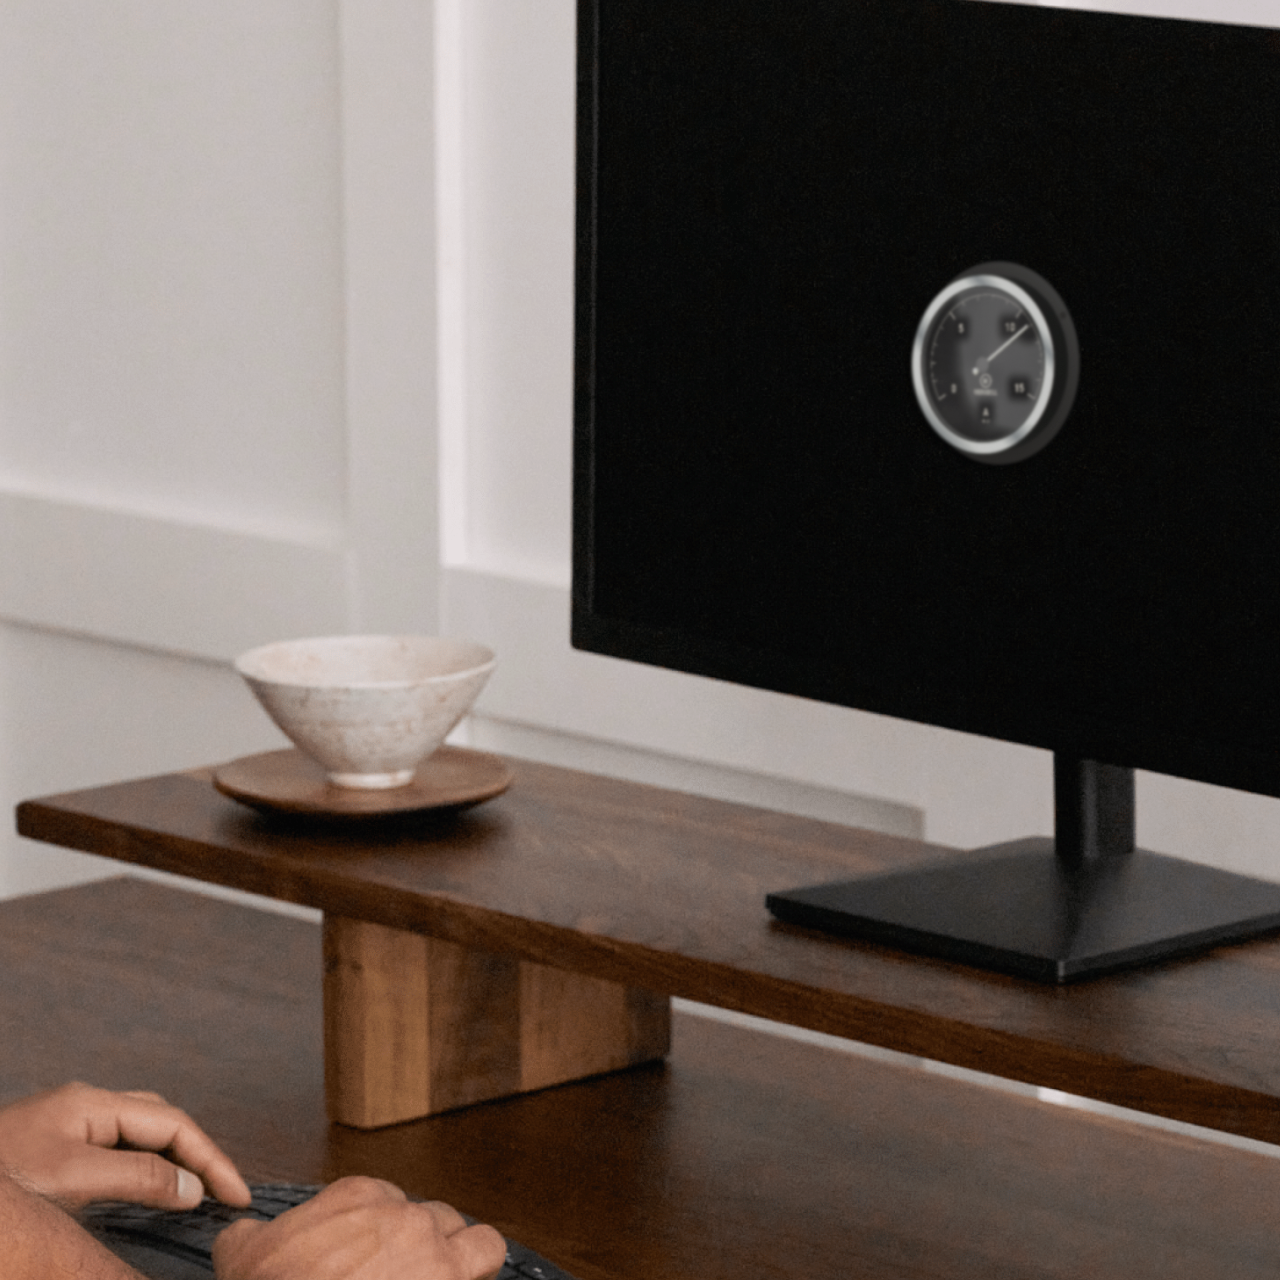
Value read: 11,A
